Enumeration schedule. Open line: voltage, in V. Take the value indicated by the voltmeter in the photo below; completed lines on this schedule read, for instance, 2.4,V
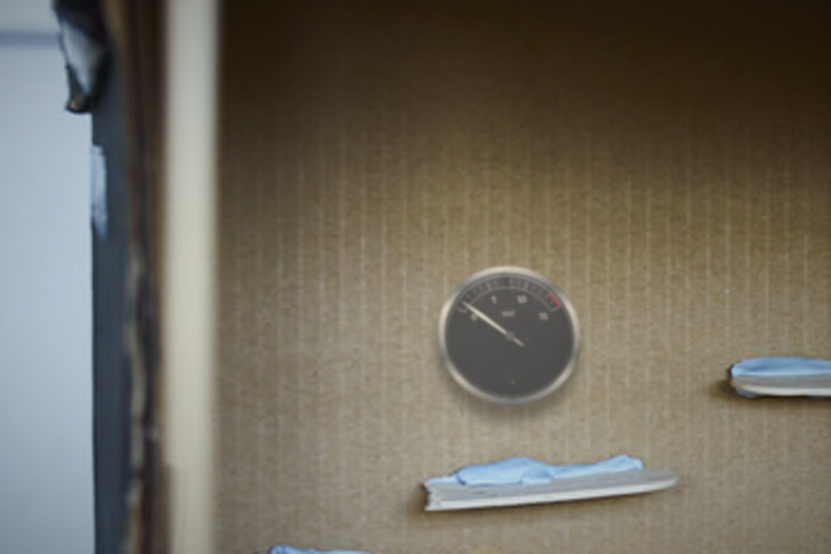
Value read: 1,V
